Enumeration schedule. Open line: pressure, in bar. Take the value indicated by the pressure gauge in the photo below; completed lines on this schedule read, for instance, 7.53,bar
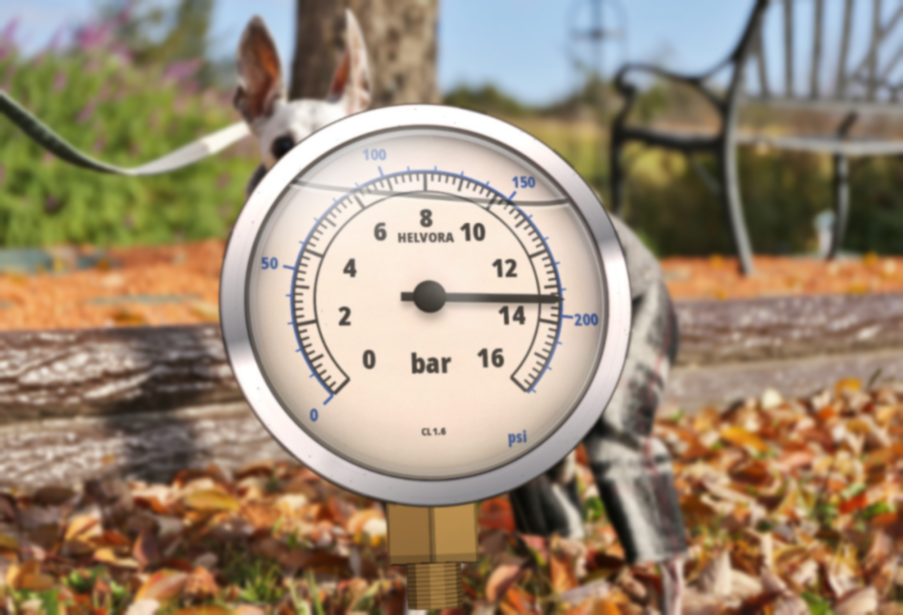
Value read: 13.4,bar
